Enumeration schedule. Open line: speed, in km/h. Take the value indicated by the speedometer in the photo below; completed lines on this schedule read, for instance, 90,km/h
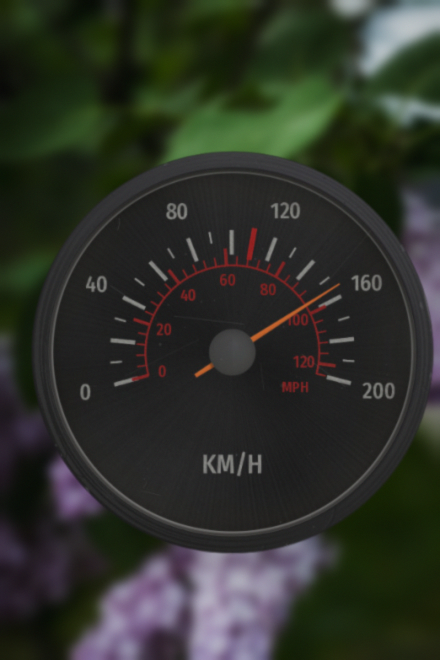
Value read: 155,km/h
